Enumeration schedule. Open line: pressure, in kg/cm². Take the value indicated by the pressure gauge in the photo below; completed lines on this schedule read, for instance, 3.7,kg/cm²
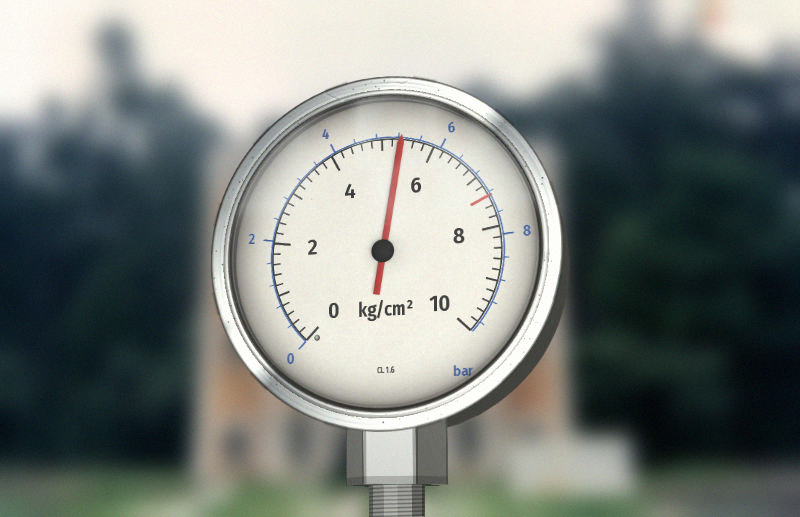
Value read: 5.4,kg/cm²
